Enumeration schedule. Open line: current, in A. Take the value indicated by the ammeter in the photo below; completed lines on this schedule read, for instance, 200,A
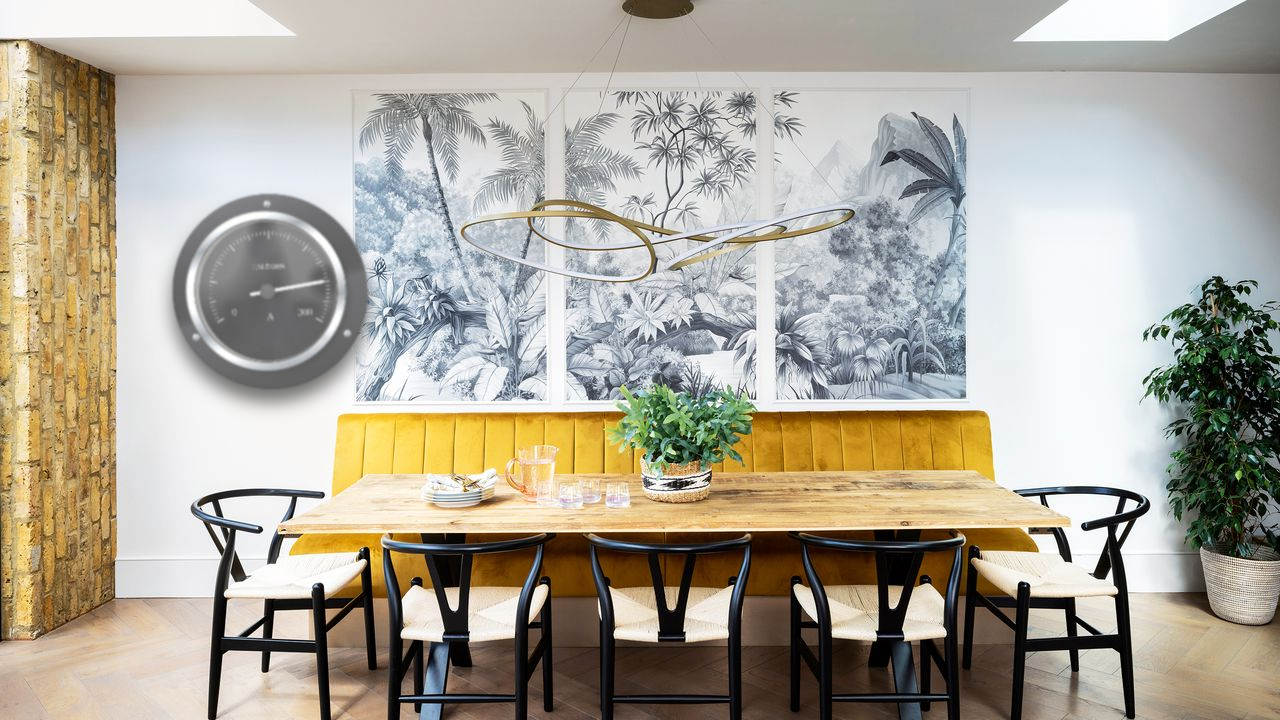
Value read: 250,A
